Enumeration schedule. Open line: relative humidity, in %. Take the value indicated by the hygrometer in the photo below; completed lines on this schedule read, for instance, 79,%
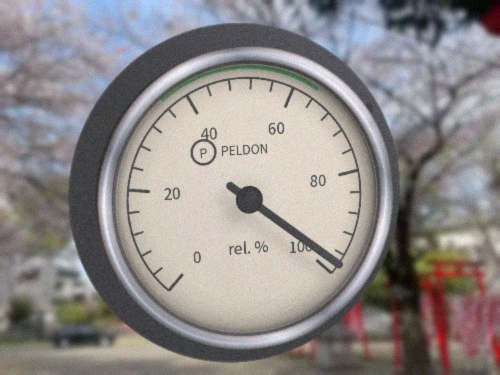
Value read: 98,%
